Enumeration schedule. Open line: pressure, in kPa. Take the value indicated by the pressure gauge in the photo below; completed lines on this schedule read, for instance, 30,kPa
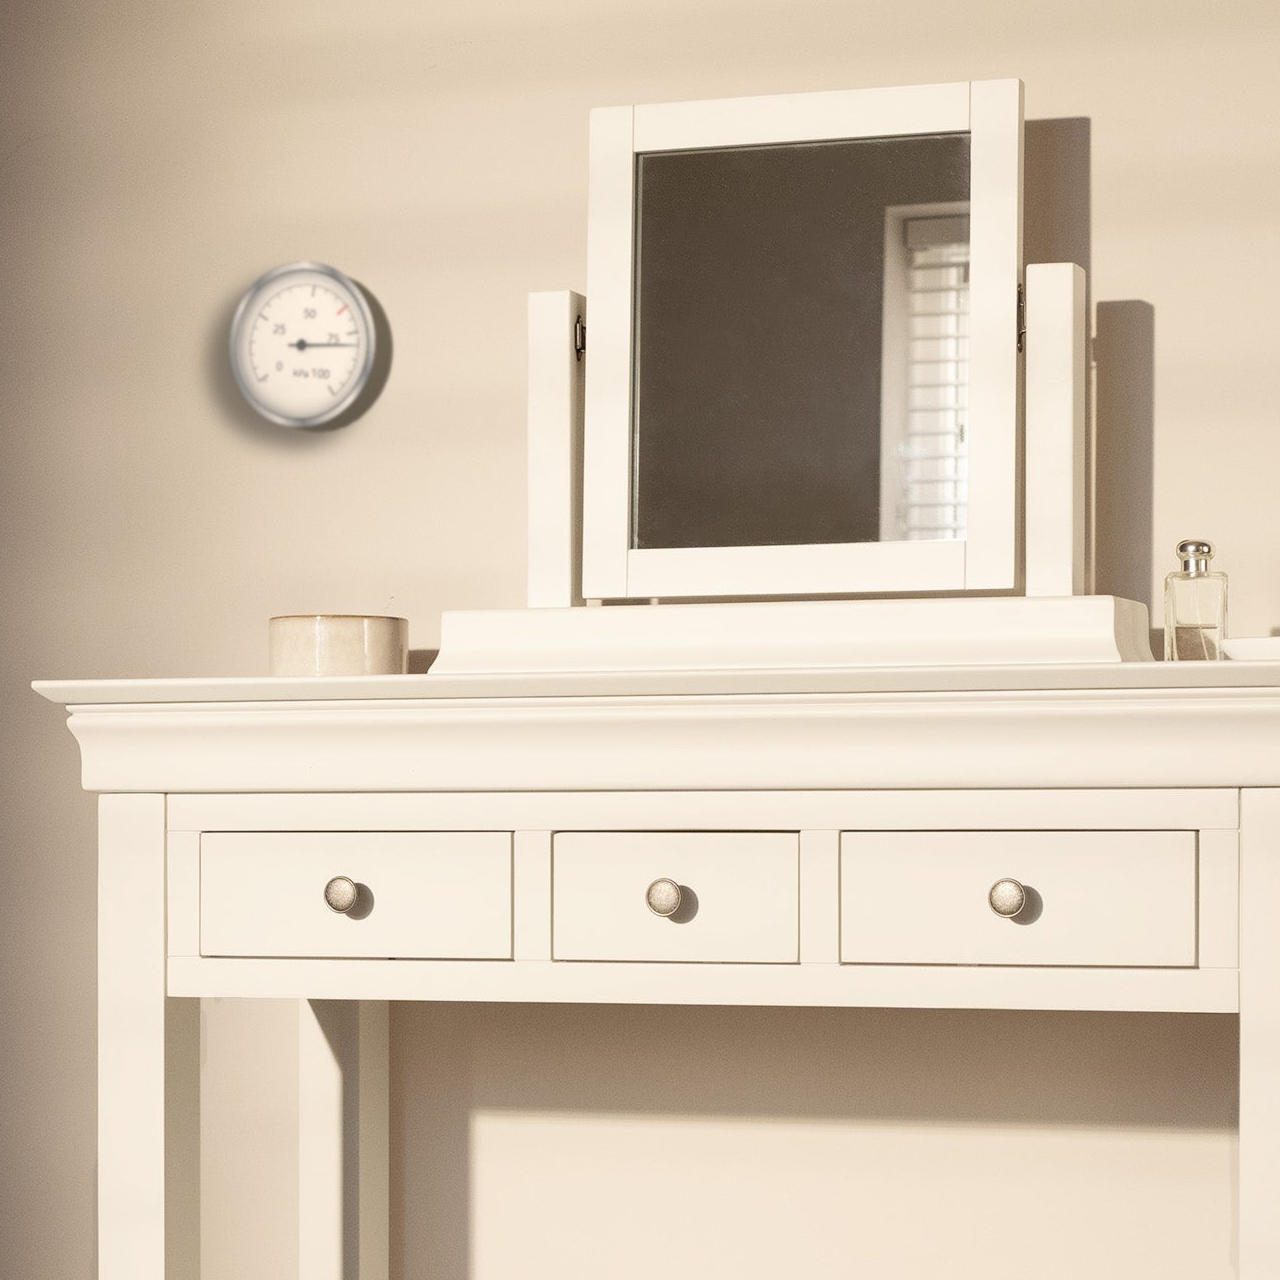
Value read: 80,kPa
